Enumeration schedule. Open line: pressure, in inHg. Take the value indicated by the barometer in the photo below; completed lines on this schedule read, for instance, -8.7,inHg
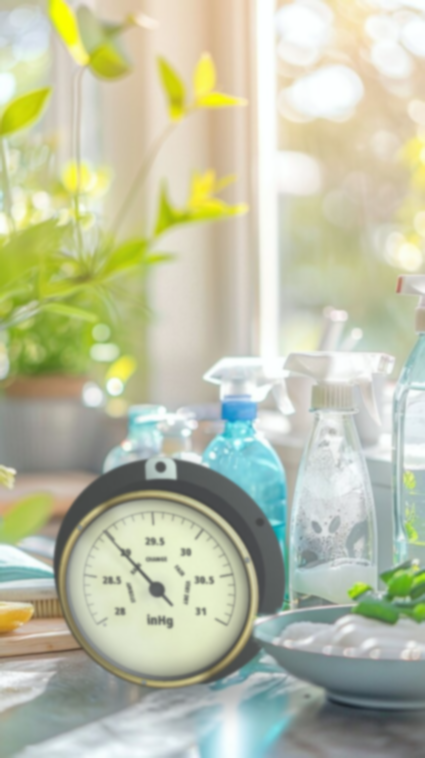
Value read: 29,inHg
